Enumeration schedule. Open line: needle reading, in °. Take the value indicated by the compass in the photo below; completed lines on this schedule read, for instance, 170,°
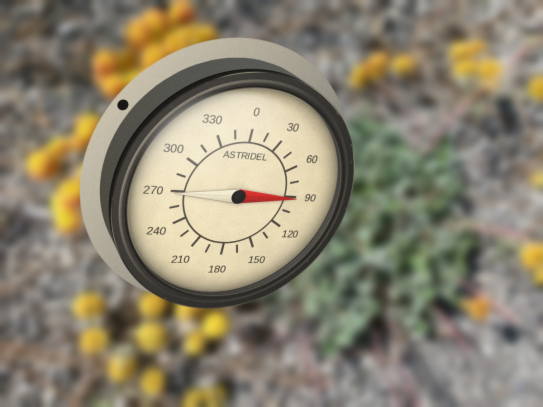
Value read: 90,°
